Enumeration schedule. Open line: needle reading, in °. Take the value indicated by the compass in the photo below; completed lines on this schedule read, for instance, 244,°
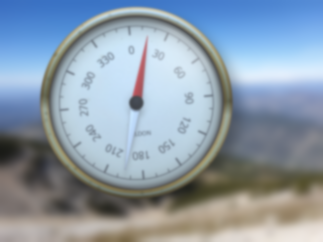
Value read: 15,°
